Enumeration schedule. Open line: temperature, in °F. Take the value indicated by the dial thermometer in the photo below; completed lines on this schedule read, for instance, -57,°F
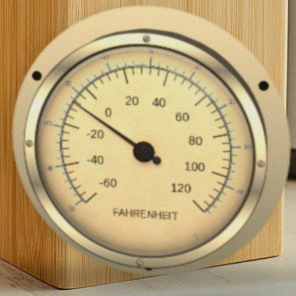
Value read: -8,°F
